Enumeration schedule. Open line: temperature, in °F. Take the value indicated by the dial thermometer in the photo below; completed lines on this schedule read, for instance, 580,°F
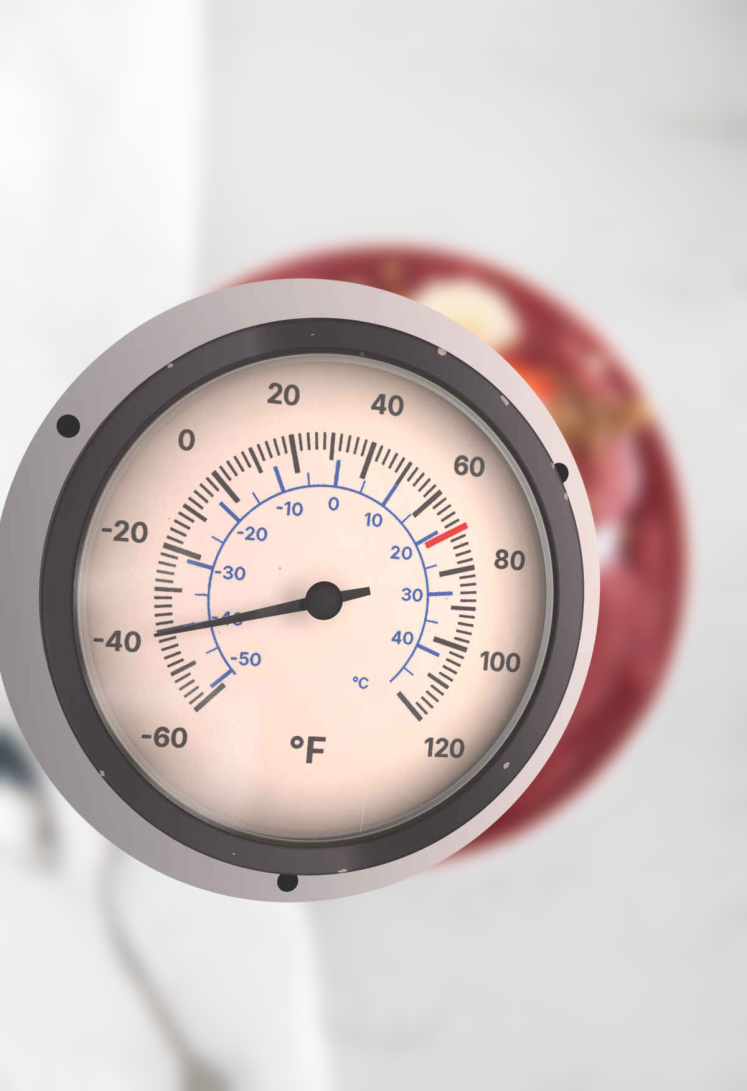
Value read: -40,°F
